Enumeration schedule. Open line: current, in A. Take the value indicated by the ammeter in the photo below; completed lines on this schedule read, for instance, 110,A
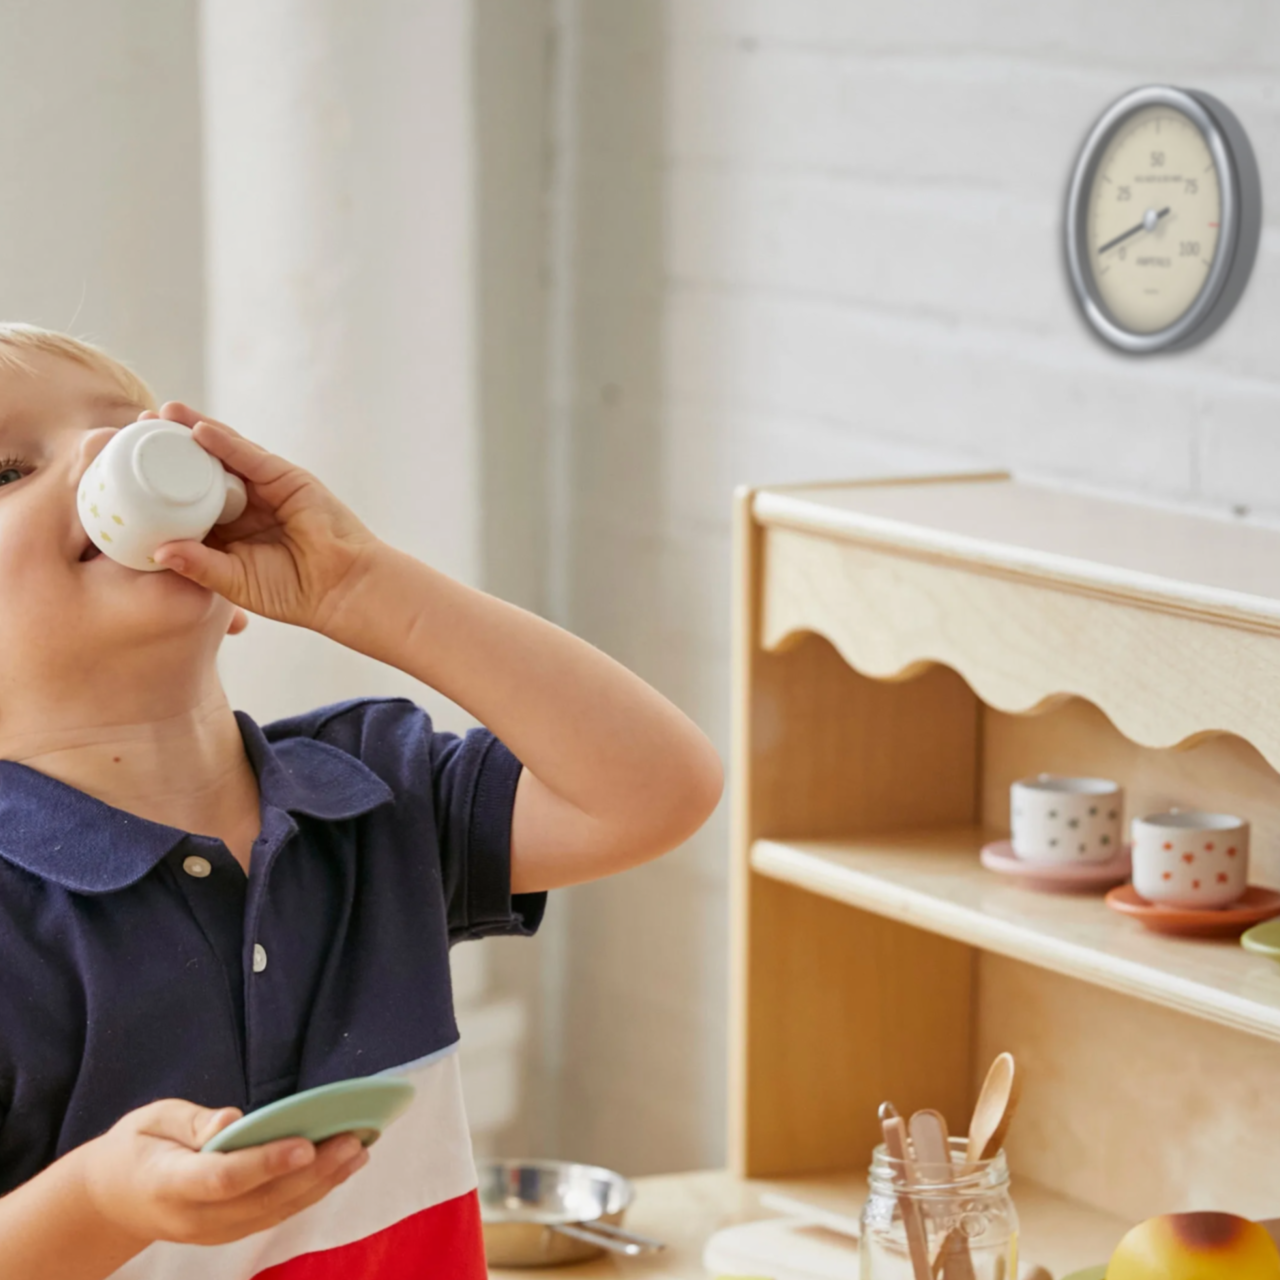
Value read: 5,A
